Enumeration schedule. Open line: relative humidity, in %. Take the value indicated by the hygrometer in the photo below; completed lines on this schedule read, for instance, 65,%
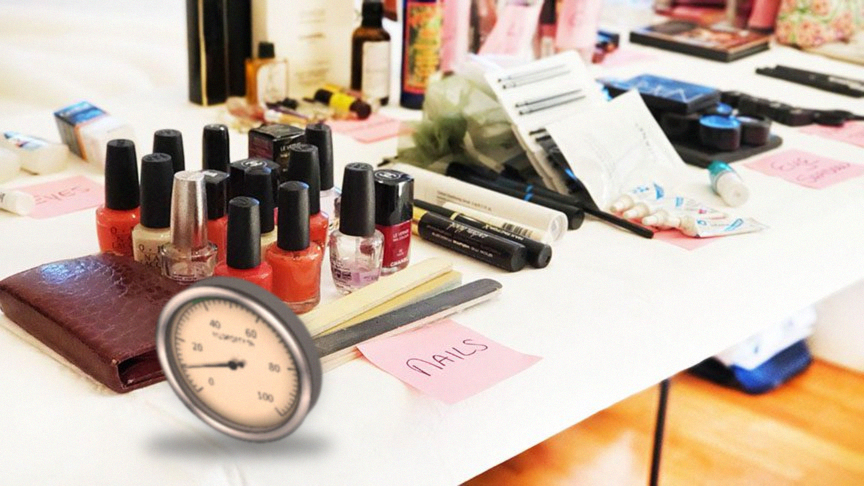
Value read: 10,%
